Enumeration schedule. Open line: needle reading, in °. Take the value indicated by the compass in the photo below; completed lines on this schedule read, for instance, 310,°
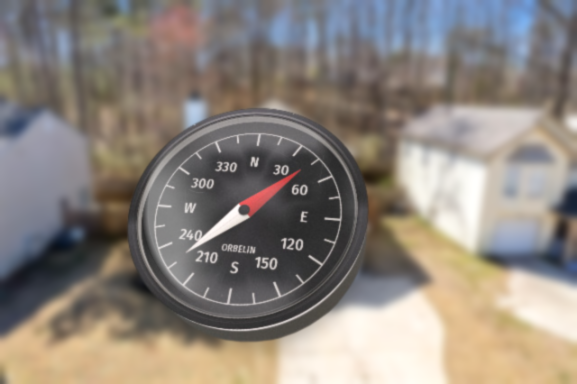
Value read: 45,°
